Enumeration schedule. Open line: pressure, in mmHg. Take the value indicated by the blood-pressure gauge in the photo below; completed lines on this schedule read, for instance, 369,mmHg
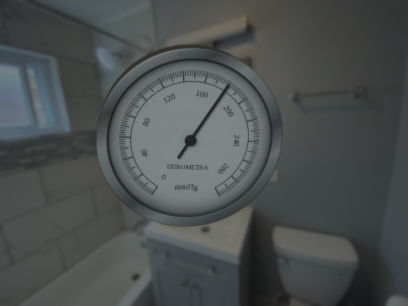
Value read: 180,mmHg
